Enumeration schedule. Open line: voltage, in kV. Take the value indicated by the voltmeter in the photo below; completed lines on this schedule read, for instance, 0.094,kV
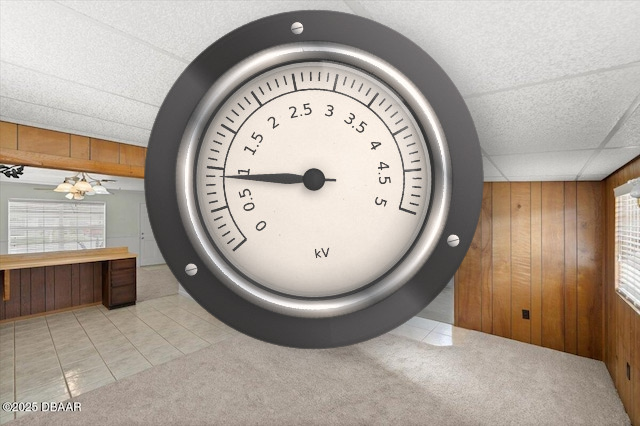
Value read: 0.9,kV
